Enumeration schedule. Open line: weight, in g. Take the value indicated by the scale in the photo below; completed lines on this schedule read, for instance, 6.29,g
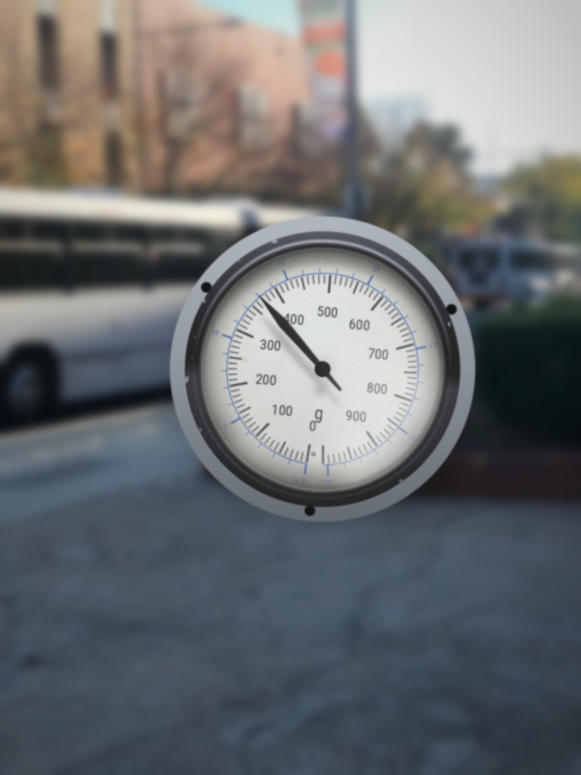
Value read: 370,g
